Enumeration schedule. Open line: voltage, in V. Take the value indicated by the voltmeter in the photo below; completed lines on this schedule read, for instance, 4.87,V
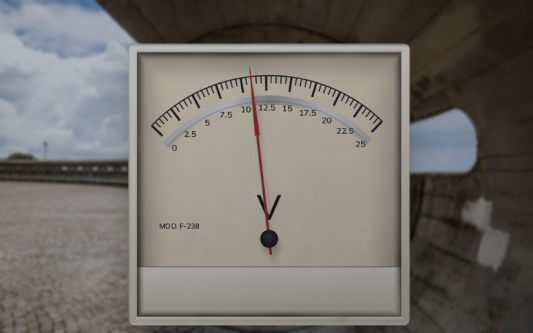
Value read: 11,V
